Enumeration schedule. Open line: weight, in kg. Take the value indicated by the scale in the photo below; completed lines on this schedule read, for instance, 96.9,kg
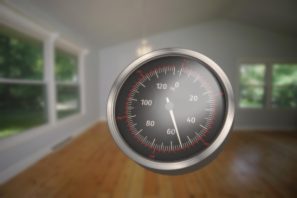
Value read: 55,kg
